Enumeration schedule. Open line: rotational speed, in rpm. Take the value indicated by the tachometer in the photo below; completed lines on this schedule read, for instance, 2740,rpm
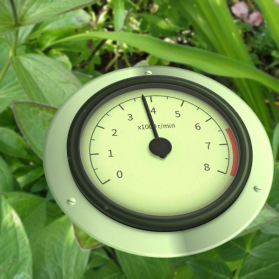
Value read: 3750,rpm
